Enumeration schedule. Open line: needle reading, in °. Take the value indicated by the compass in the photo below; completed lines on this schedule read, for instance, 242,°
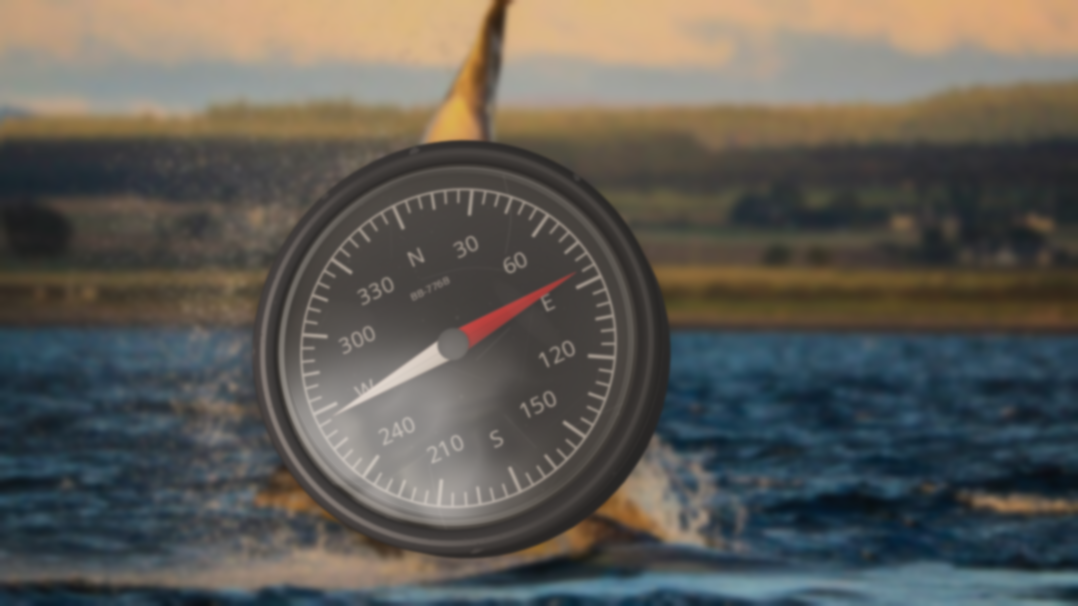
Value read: 85,°
